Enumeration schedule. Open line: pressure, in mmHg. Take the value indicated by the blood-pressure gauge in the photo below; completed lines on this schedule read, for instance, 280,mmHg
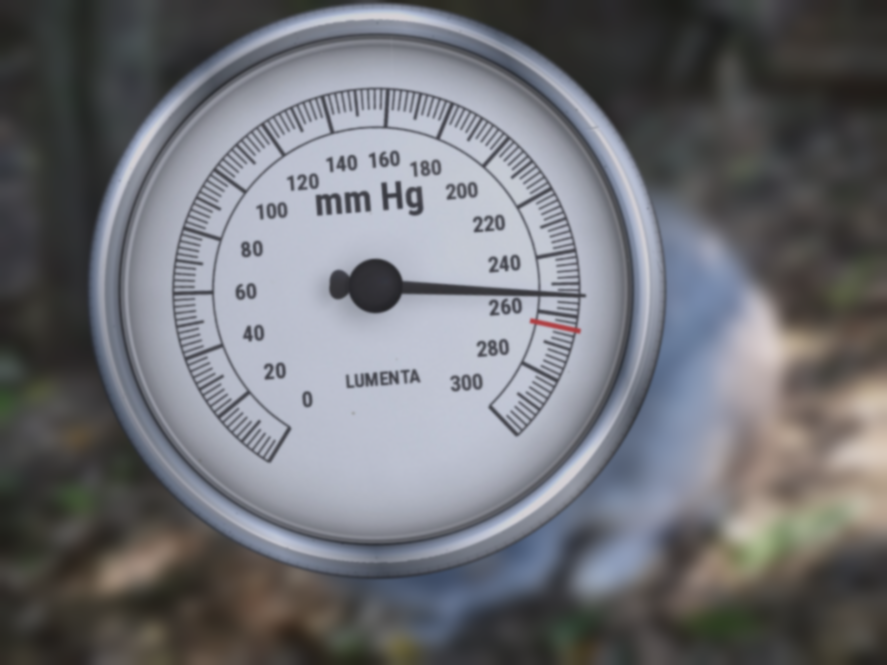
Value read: 254,mmHg
